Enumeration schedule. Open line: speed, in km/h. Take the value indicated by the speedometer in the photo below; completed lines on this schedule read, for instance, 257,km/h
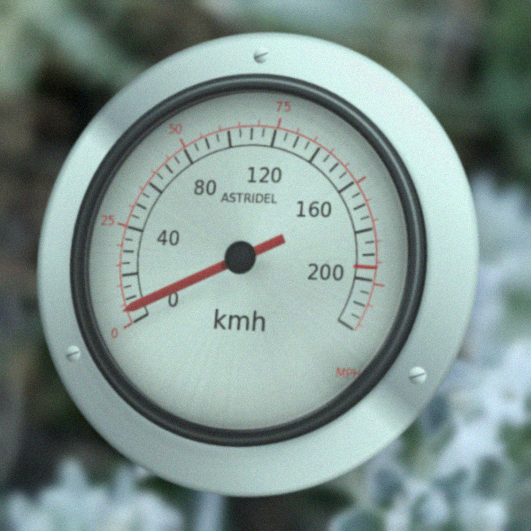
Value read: 5,km/h
